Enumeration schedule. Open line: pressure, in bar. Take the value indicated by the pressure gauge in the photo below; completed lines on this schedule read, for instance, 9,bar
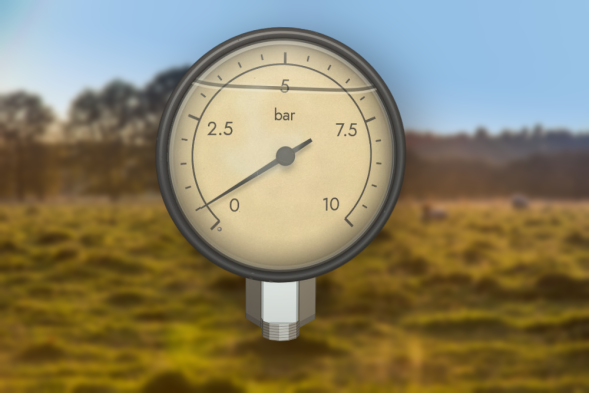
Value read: 0.5,bar
